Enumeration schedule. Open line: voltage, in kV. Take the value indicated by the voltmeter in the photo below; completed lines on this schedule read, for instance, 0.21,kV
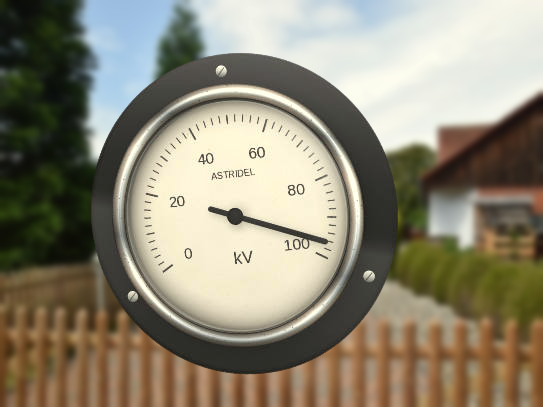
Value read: 96,kV
